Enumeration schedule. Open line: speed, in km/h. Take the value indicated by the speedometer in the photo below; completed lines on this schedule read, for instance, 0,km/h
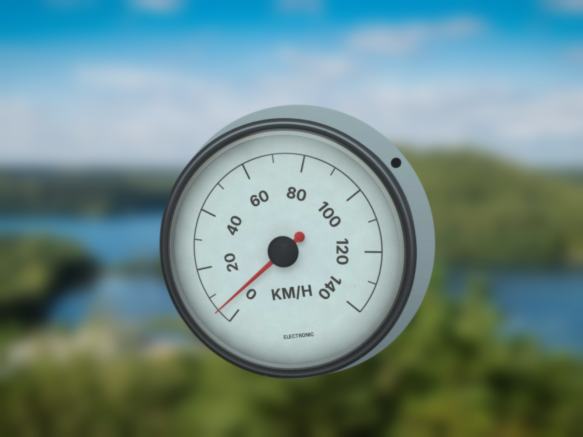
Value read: 5,km/h
